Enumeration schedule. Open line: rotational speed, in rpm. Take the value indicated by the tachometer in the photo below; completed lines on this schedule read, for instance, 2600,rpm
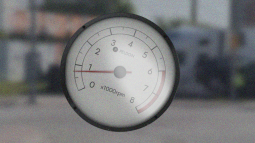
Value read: 750,rpm
